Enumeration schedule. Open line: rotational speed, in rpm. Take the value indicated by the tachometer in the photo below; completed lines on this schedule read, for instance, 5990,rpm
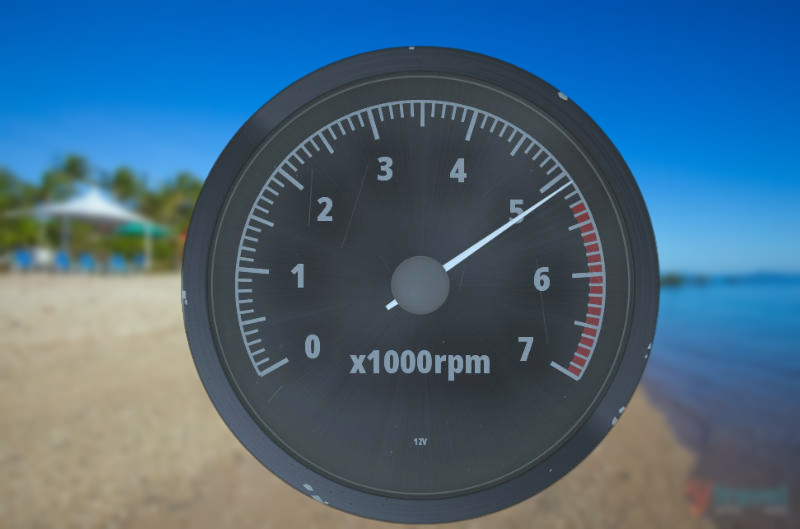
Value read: 5100,rpm
